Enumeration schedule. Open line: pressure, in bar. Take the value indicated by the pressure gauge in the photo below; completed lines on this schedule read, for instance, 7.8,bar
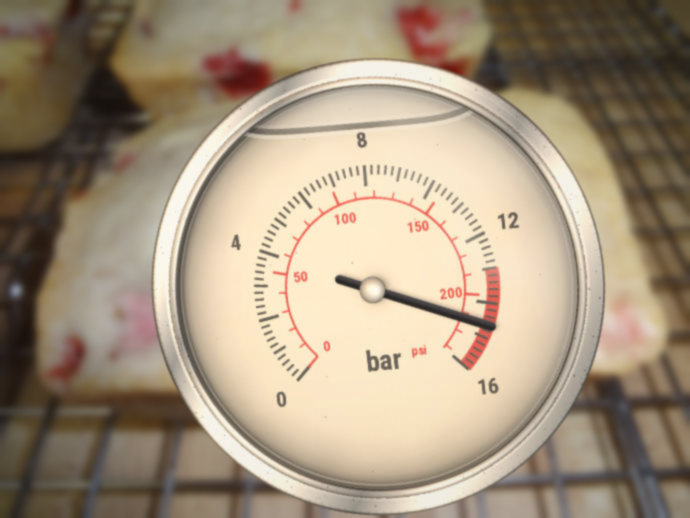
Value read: 14.6,bar
